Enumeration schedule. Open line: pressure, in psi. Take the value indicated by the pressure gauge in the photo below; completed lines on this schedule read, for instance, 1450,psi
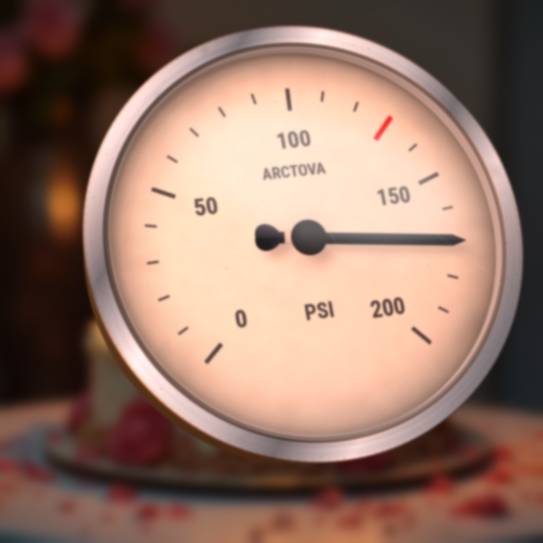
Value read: 170,psi
